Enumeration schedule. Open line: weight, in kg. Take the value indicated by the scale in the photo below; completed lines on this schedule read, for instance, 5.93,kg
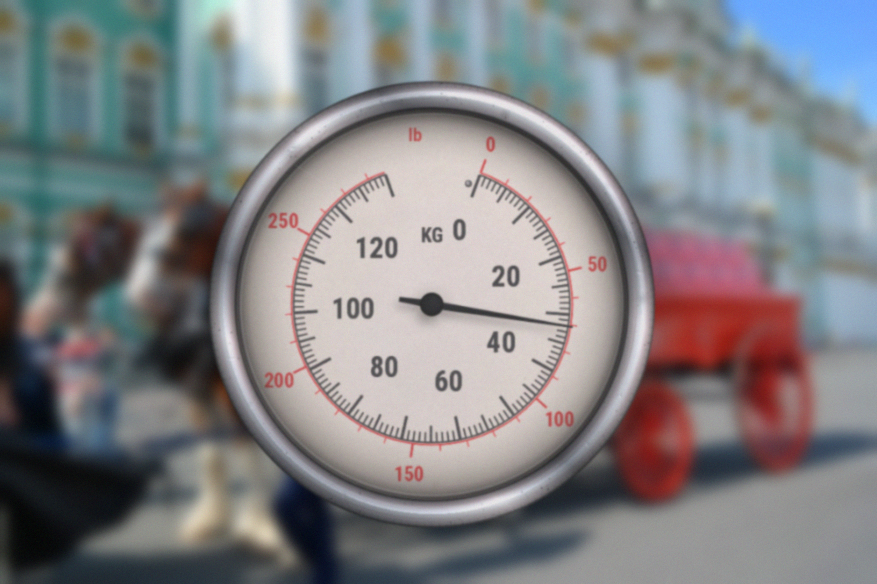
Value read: 32,kg
